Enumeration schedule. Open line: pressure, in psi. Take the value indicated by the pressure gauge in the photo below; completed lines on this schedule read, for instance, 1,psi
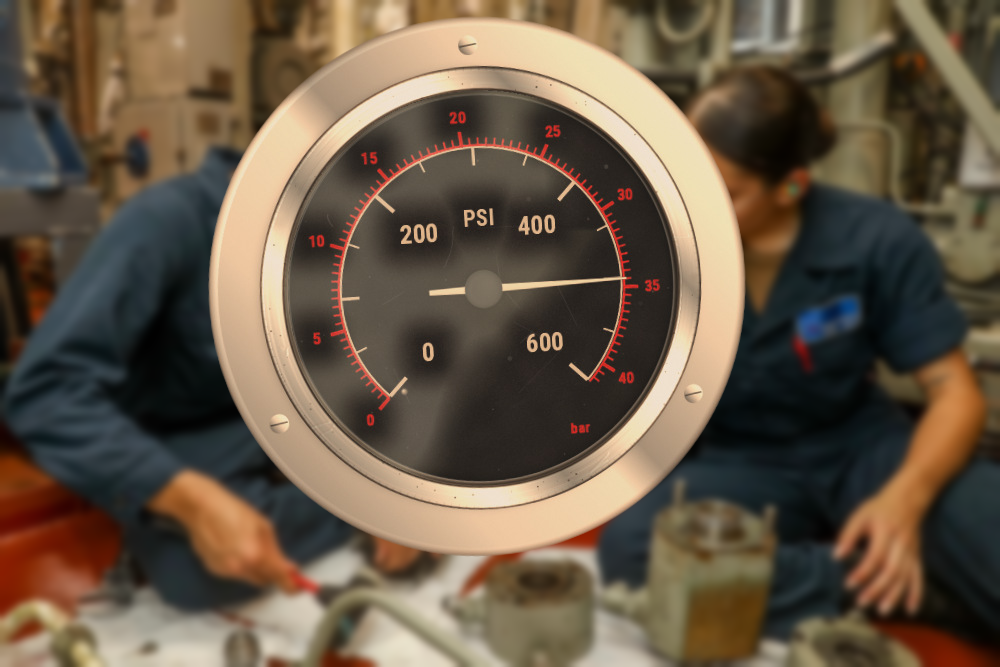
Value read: 500,psi
